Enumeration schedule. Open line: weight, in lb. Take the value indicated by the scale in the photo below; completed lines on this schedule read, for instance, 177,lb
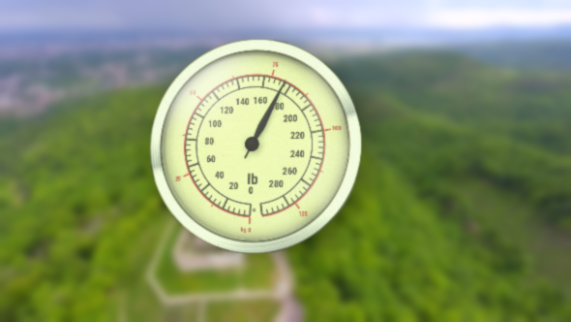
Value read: 176,lb
